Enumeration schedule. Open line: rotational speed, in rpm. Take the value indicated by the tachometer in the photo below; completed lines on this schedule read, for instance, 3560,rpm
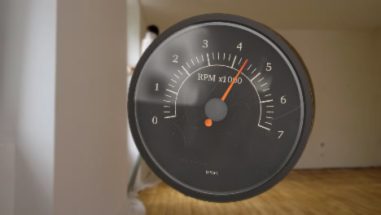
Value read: 4400,rpm
